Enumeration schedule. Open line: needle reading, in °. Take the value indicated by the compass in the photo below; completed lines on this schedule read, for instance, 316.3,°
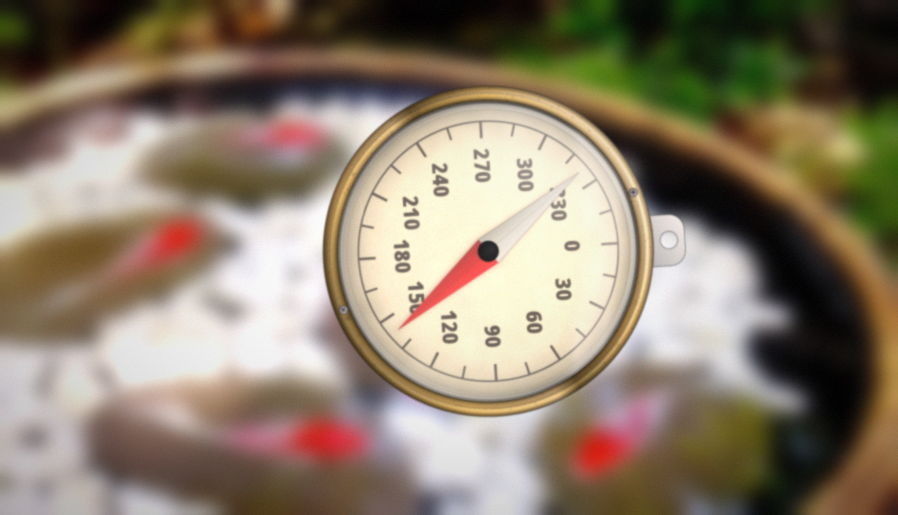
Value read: 142.5,°
